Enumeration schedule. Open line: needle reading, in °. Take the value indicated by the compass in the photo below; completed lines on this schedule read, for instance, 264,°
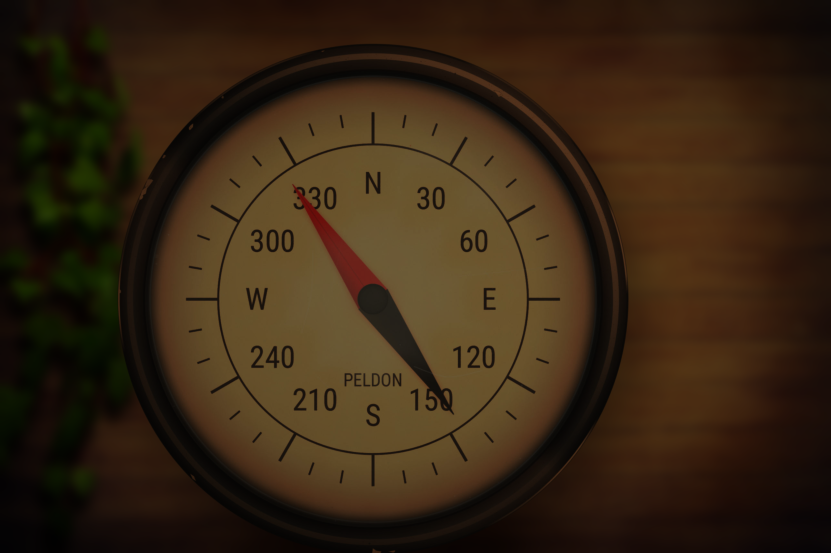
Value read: 325,°
